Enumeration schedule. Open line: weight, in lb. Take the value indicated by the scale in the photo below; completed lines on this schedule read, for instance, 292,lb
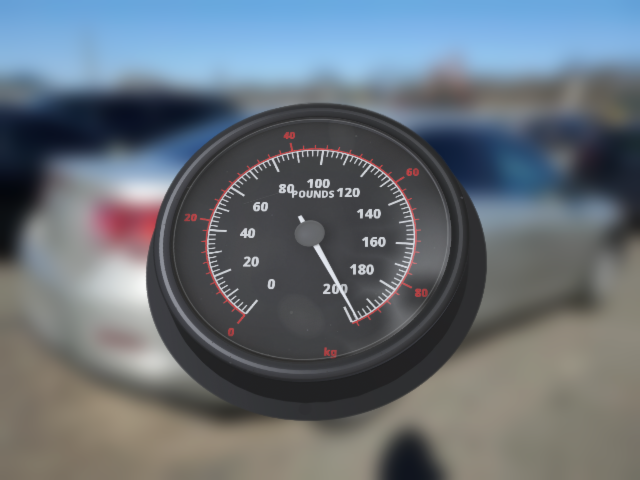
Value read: 198,lb
